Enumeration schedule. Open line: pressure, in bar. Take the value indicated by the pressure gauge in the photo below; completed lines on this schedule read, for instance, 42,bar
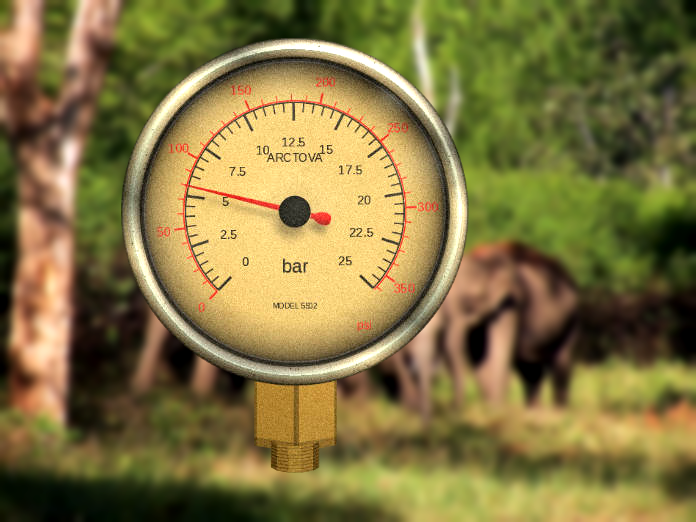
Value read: 5.5,bar
